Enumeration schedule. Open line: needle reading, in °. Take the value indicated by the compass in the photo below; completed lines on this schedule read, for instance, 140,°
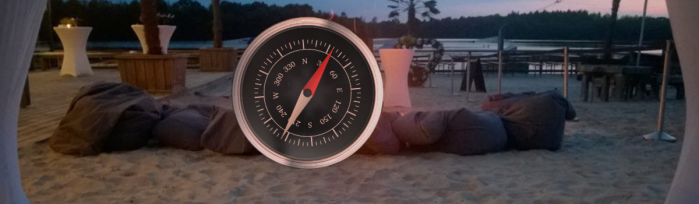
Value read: 35,°
